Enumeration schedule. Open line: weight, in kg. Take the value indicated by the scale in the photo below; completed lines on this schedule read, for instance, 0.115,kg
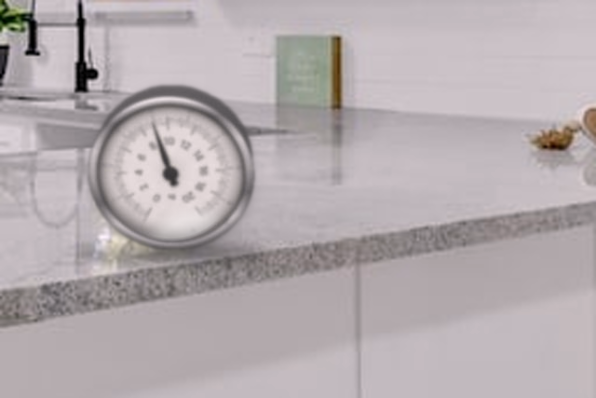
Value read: 9,kg
